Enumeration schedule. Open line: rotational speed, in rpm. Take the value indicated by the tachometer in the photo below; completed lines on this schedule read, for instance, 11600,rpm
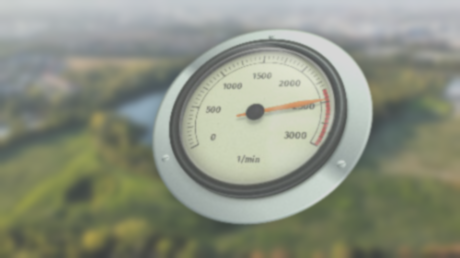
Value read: 2500,rpm
